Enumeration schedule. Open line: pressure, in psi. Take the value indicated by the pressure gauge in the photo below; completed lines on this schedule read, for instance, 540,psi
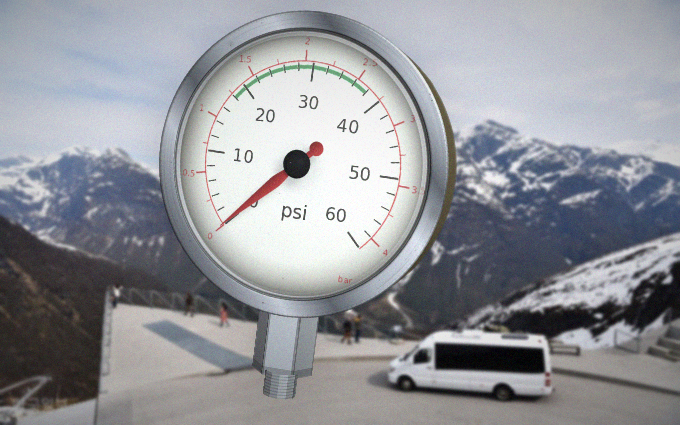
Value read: 0,psi
